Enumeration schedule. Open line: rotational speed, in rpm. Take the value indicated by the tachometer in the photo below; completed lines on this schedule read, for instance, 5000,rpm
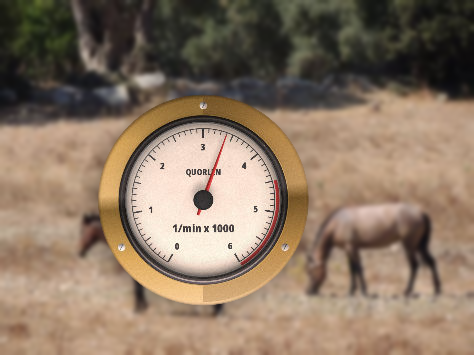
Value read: 3400,rpm
